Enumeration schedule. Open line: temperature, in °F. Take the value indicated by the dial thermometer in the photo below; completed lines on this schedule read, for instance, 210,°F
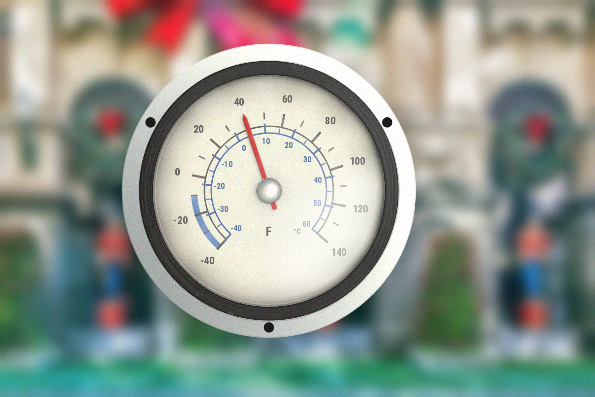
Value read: 40,°F
